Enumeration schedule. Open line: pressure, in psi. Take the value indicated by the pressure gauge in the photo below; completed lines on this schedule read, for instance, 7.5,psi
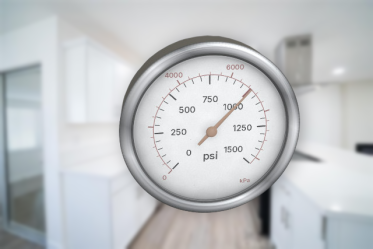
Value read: 1000,psi
